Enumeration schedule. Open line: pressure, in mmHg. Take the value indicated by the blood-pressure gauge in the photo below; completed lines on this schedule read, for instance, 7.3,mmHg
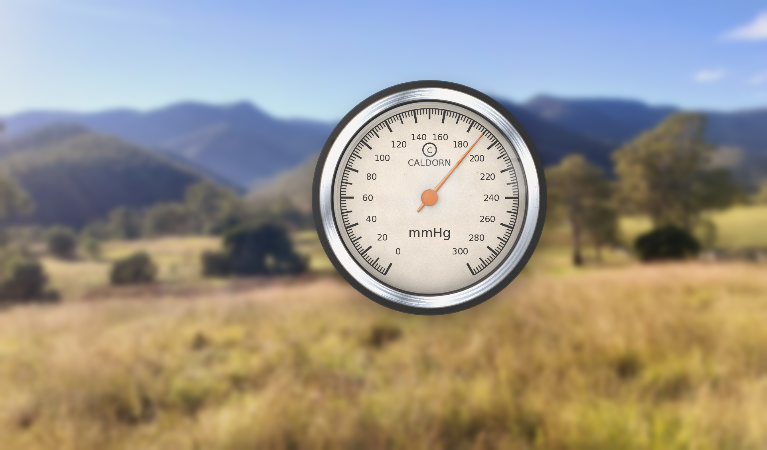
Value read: 190,mmHg
